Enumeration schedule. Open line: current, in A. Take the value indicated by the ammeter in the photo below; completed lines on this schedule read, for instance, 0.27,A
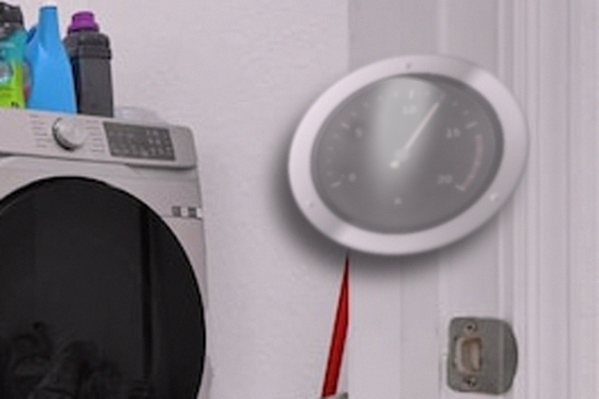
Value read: 12,A
